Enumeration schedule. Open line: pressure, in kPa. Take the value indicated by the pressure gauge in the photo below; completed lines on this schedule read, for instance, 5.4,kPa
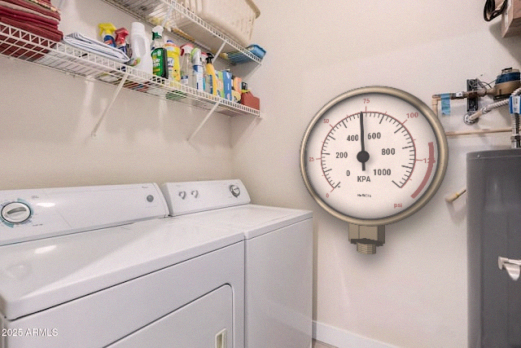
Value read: 500,kPa
